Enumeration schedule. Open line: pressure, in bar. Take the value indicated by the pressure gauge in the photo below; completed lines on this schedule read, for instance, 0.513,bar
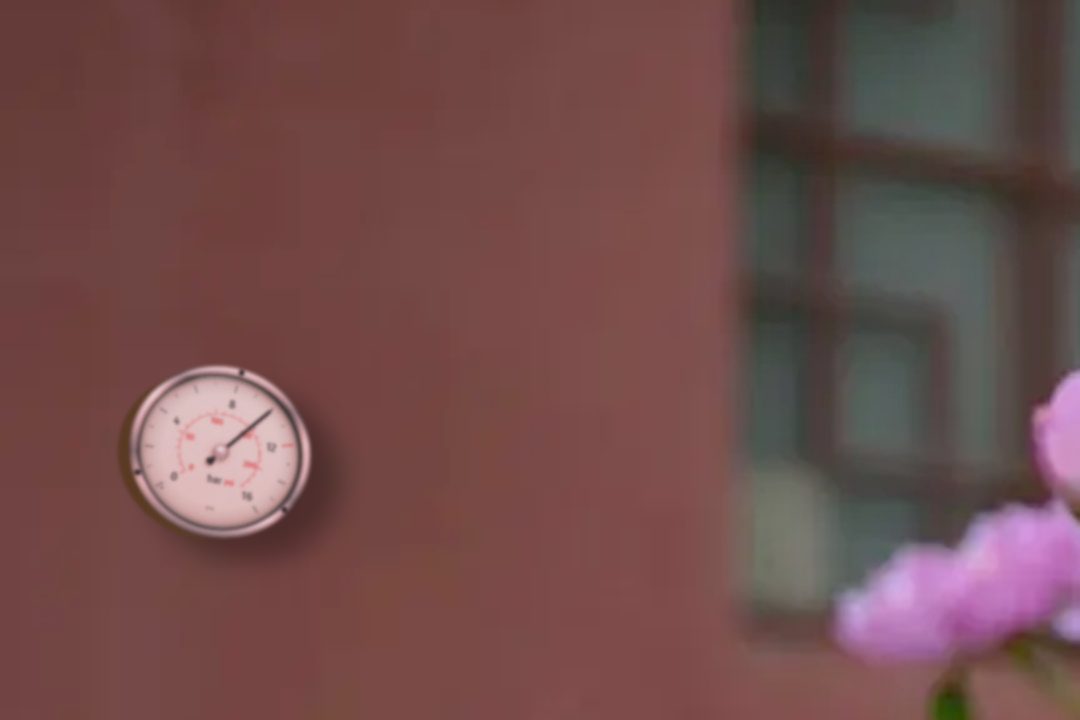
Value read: 10,bar
